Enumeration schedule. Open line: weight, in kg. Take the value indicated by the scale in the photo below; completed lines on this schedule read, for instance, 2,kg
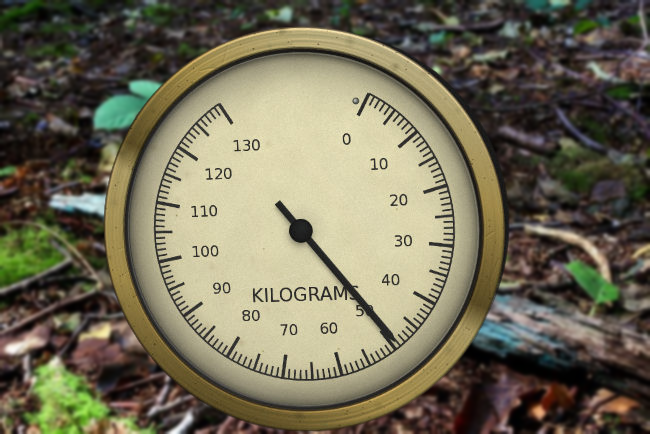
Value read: 49,kg
